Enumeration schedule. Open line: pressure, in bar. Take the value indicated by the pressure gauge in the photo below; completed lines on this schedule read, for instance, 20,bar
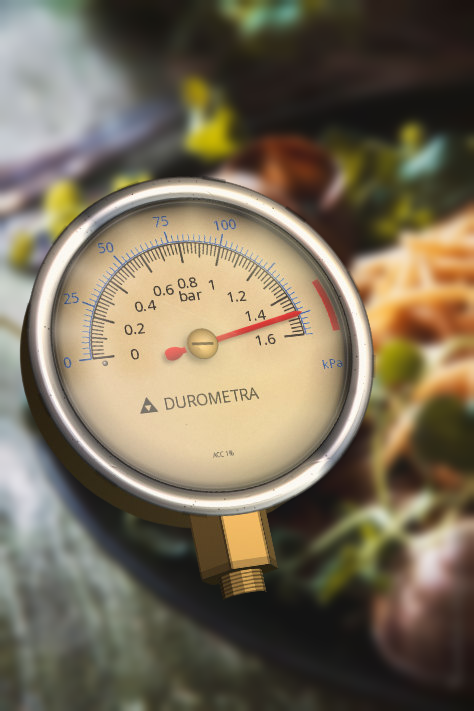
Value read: 1.5,bar
